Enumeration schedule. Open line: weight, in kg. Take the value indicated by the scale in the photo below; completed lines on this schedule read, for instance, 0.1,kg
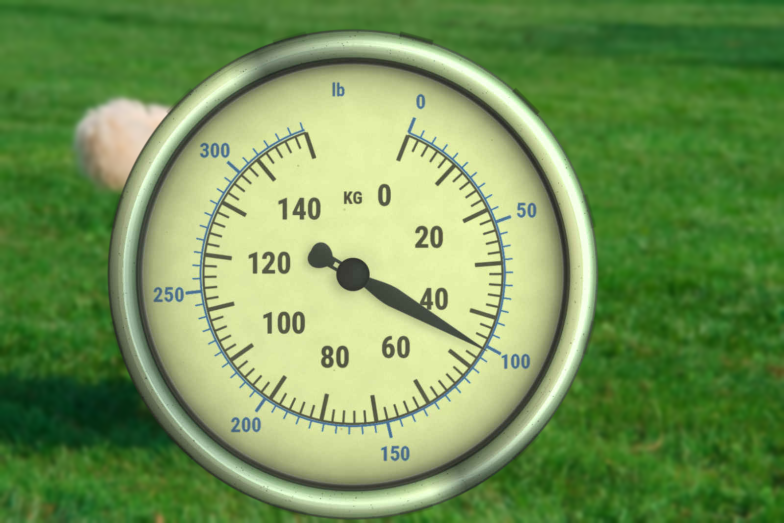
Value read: 46,kg
